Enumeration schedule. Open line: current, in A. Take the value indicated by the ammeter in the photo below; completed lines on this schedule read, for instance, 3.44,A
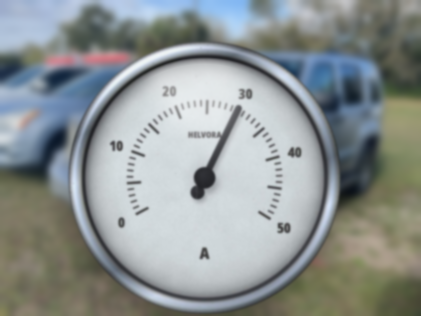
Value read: 30,A
